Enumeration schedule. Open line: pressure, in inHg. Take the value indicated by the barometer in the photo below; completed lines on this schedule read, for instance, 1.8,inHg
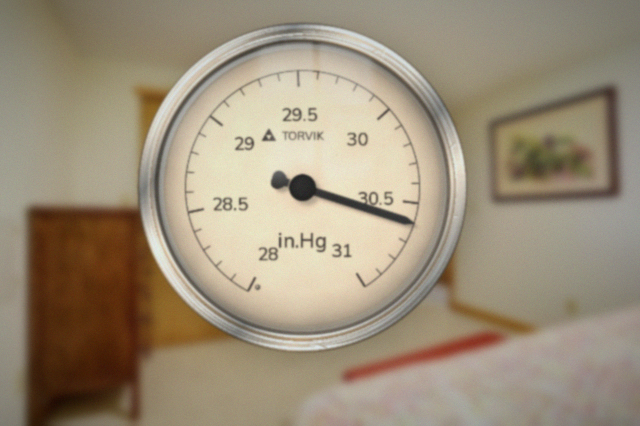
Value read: 30.6,inHg
